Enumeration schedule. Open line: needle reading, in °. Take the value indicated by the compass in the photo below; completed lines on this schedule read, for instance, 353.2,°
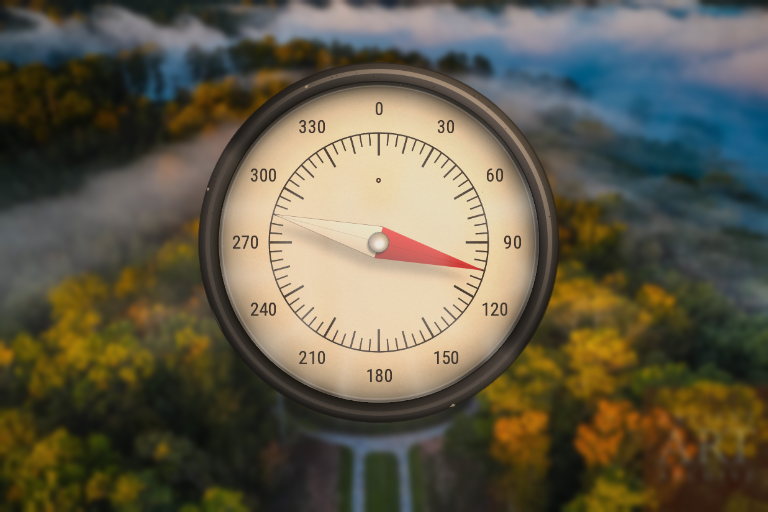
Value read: 105,°
